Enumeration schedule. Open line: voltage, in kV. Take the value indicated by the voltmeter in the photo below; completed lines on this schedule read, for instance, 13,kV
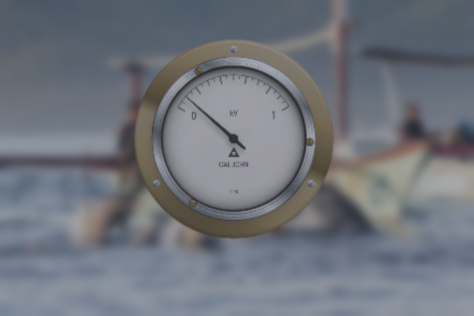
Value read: 0.1,kV
